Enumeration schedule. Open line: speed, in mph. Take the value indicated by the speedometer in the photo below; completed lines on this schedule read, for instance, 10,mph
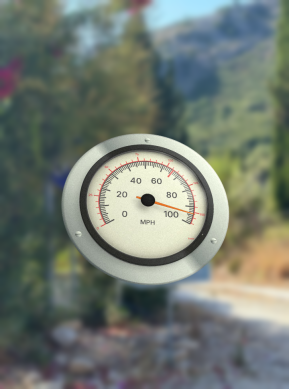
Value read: 95,mph
